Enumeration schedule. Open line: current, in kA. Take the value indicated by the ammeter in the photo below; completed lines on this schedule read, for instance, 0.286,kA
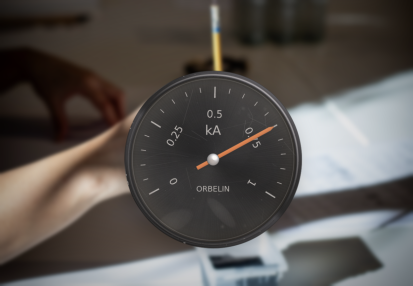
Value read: 0.75,kA
